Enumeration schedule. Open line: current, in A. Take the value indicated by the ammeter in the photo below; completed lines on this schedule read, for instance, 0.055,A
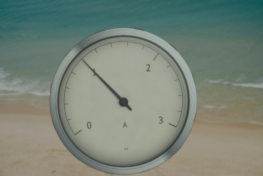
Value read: 1,A
